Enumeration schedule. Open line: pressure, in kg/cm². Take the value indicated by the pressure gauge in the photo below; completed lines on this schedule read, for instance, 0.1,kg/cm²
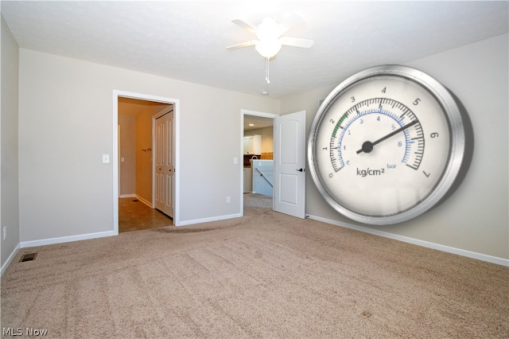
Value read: 5.5,kg/cm²
